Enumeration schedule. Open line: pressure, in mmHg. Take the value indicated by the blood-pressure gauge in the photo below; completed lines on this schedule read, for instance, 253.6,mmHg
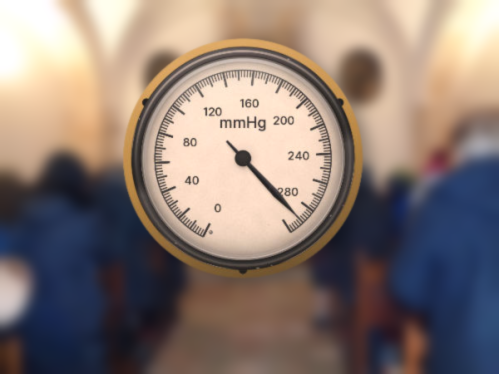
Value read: 290,mmHg
